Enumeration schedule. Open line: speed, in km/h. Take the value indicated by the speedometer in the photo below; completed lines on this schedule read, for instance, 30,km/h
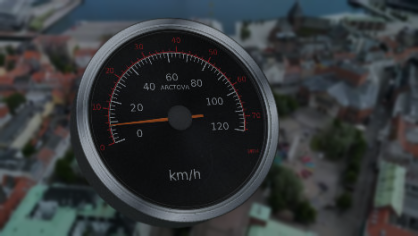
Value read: 8,km/h
